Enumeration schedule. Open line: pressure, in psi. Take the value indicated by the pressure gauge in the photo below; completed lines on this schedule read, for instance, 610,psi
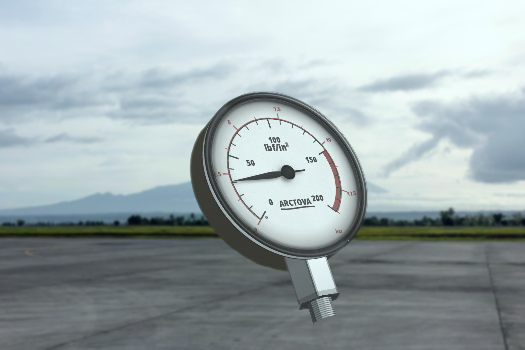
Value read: 30,psi
